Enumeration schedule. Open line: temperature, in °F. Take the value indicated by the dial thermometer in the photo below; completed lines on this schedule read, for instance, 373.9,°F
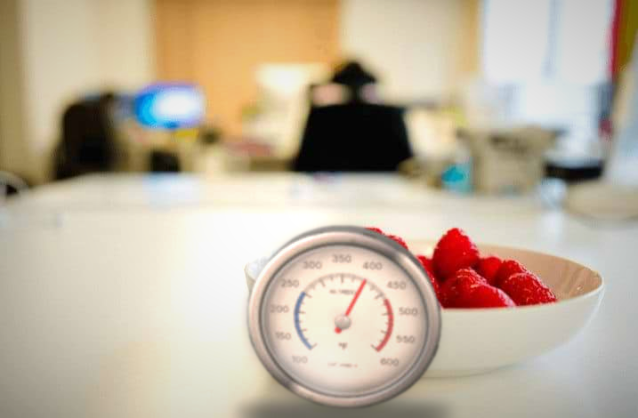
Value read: 400,°F
